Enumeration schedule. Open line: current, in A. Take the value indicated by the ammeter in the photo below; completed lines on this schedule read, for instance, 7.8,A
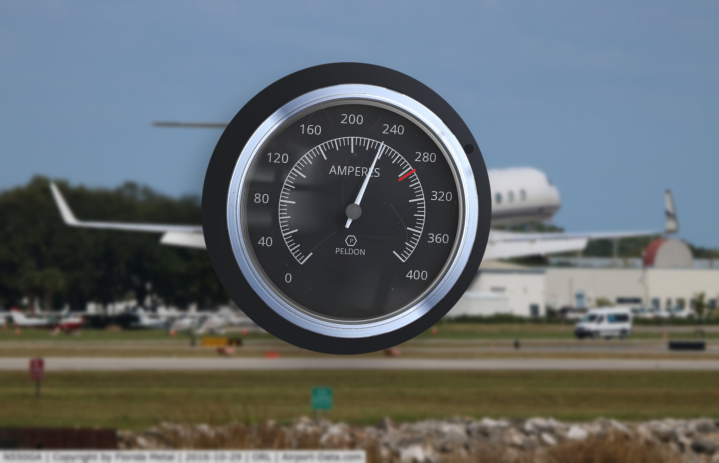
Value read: 235,A
